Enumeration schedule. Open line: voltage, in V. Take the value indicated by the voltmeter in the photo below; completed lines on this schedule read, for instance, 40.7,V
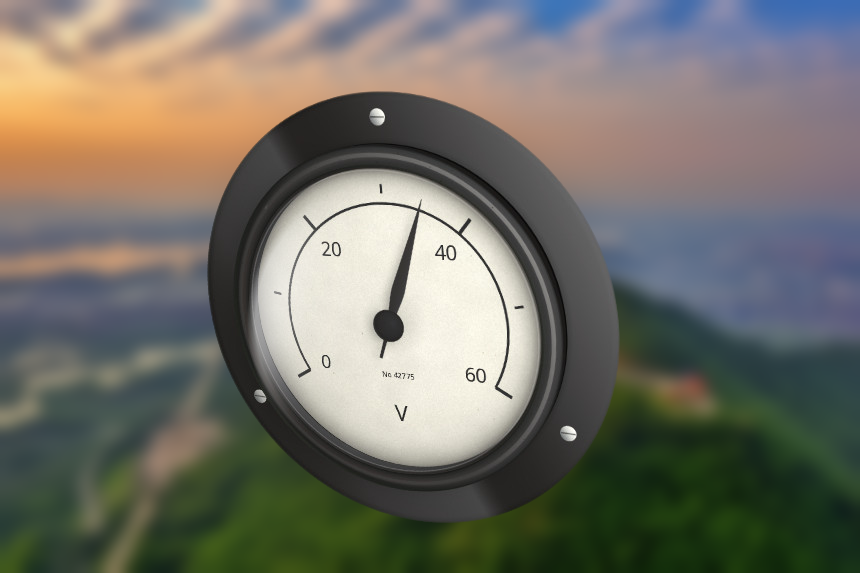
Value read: 35,V
